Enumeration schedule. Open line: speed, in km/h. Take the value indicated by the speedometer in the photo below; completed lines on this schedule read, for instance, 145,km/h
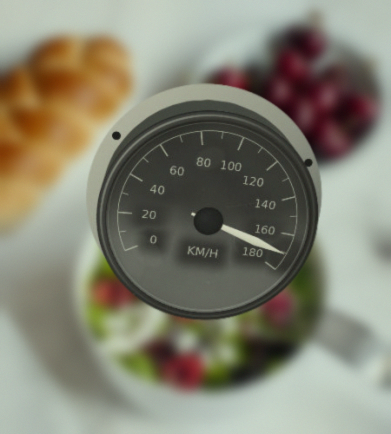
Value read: 170,km/h
